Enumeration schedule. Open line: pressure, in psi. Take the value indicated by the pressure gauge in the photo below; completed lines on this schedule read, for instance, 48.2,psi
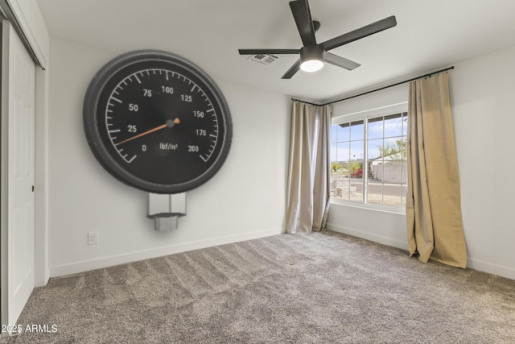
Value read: 15,psi
